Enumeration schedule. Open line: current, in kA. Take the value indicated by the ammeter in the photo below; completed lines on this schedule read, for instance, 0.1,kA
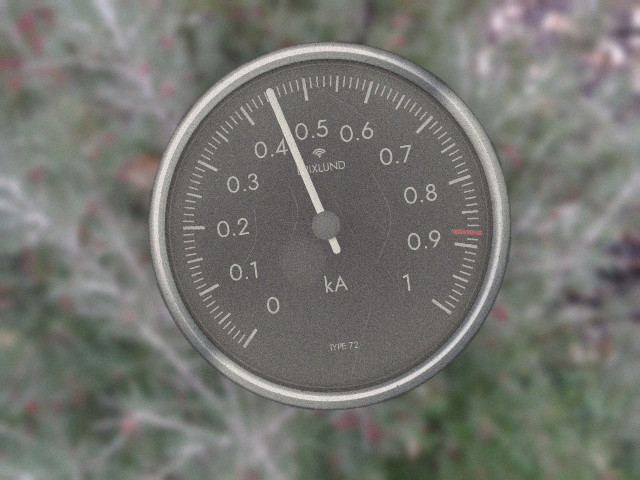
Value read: 0.45,kA
